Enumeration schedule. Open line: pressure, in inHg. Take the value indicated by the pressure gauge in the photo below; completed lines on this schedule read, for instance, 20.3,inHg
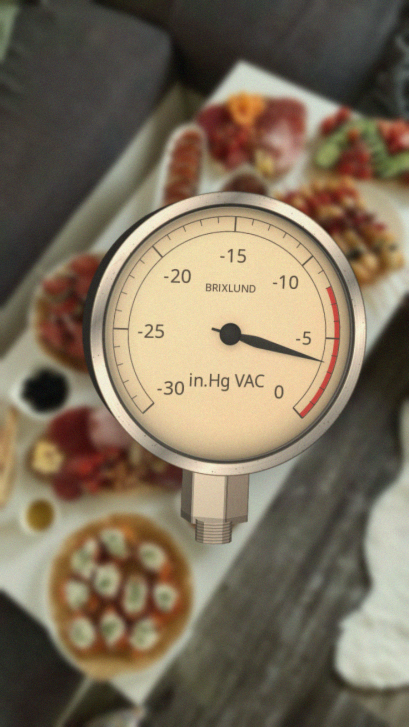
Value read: -3.5,inHg
